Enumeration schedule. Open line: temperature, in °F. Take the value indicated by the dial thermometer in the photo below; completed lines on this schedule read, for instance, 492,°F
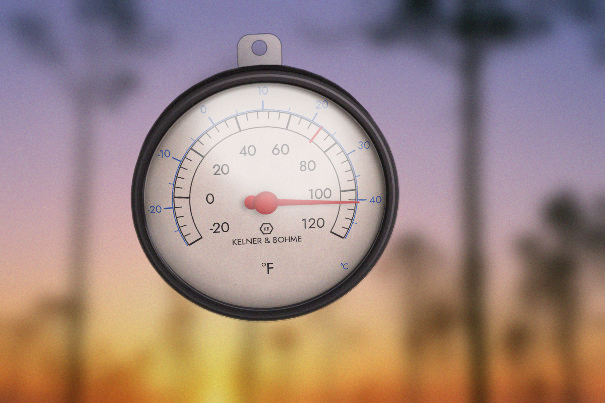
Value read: 104,°F
